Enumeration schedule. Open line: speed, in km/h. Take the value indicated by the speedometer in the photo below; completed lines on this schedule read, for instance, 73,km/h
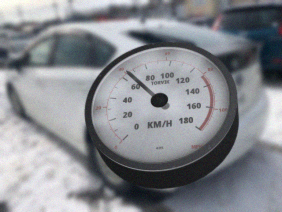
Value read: 65,km/h
